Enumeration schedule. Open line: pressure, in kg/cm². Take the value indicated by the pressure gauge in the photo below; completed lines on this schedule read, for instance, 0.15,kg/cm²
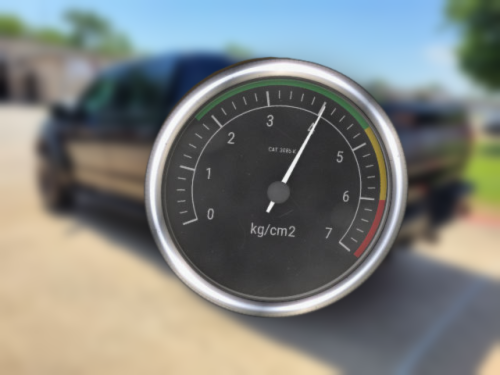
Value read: 4,kg/cm²
